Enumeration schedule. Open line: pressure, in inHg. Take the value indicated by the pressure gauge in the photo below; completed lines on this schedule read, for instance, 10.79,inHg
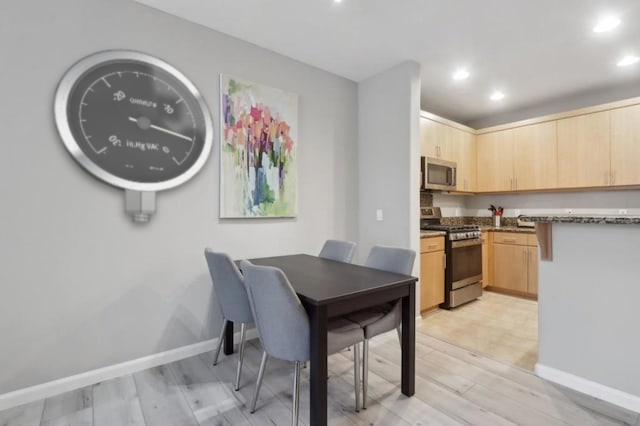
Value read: -4,inHg
